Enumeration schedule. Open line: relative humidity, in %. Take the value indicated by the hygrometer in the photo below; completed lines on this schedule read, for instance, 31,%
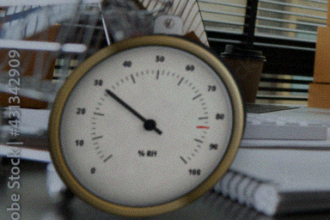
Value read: 30,%
